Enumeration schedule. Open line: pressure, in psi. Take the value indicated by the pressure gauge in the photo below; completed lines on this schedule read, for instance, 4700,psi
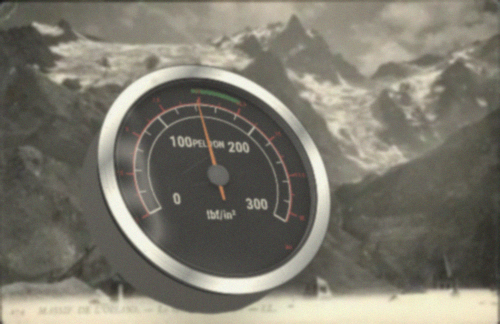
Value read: 140,psi
